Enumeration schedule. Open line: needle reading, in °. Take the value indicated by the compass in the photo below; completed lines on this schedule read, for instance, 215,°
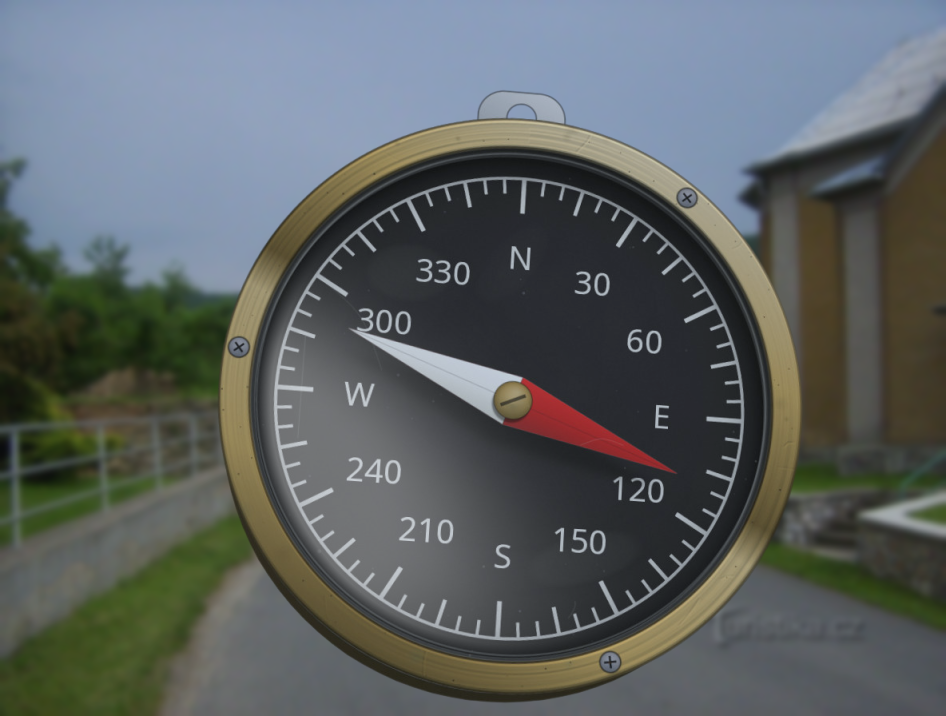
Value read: 110,°
